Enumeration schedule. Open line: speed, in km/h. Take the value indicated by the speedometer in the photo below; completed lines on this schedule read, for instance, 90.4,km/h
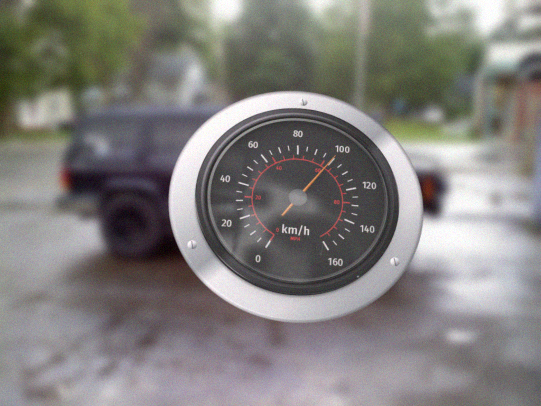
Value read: 100,km/h
